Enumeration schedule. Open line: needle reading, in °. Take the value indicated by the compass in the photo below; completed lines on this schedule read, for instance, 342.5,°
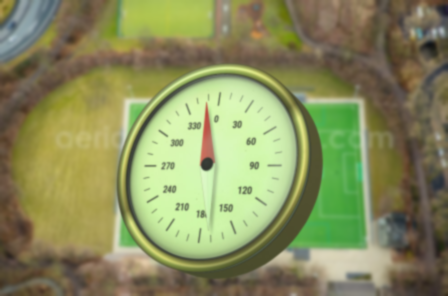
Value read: 350,°
